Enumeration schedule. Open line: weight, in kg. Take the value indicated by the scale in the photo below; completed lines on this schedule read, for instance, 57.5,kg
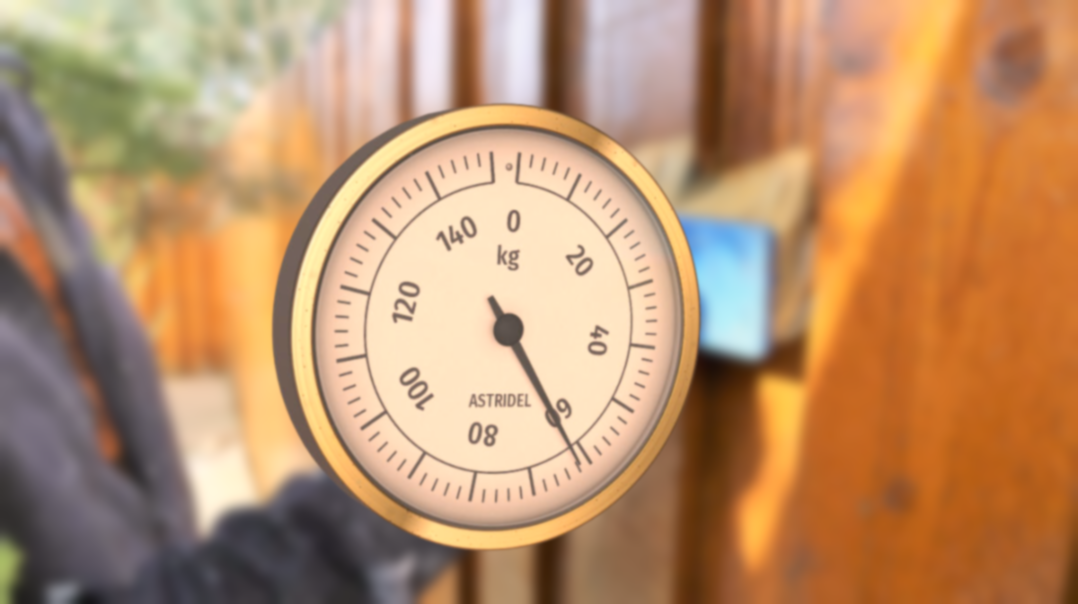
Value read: 62,kg
